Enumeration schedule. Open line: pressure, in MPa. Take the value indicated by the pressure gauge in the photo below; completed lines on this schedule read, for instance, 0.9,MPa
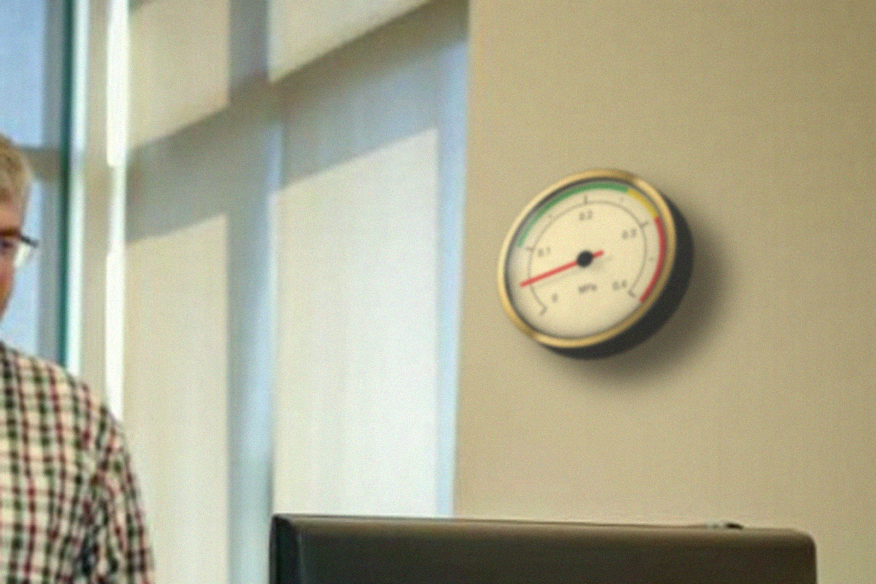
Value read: 0.05,MPa
